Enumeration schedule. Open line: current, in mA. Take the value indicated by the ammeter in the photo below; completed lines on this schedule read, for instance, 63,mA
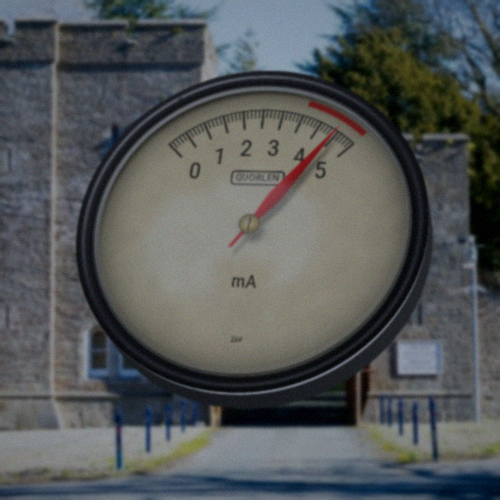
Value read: 4.5,mA
